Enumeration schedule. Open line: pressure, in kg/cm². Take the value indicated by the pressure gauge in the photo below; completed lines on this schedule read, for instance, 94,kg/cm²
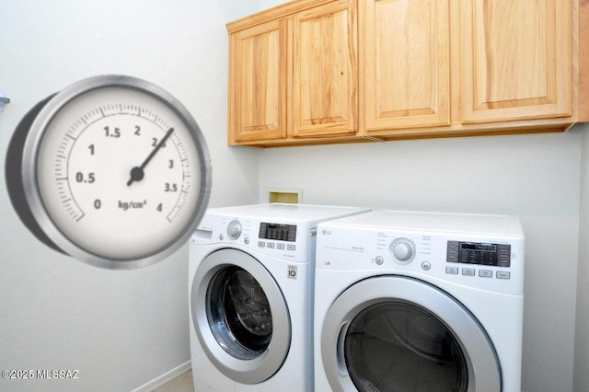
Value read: 2.5,kg/cm²
